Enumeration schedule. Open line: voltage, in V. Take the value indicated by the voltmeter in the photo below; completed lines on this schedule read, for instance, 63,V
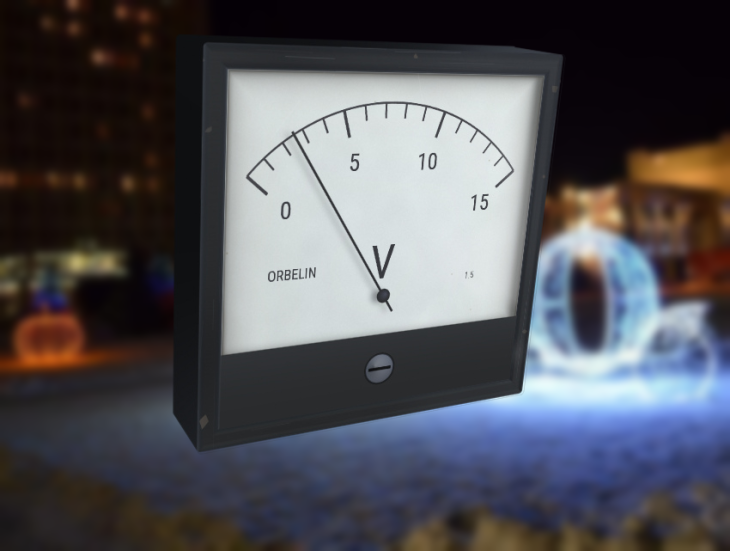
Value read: 2.5,V
